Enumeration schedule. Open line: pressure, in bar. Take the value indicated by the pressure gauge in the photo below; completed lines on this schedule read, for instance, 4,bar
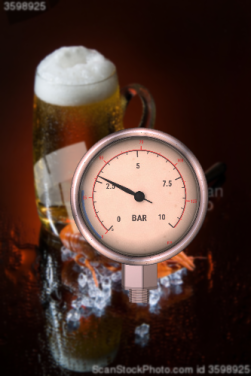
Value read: 2.75,bar
